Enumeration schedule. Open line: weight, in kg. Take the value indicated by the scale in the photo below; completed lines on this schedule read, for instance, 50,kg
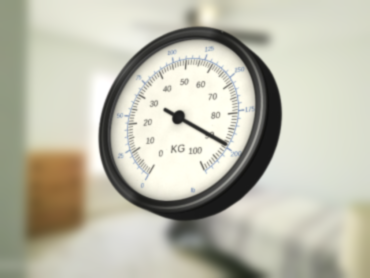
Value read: 90,kg
